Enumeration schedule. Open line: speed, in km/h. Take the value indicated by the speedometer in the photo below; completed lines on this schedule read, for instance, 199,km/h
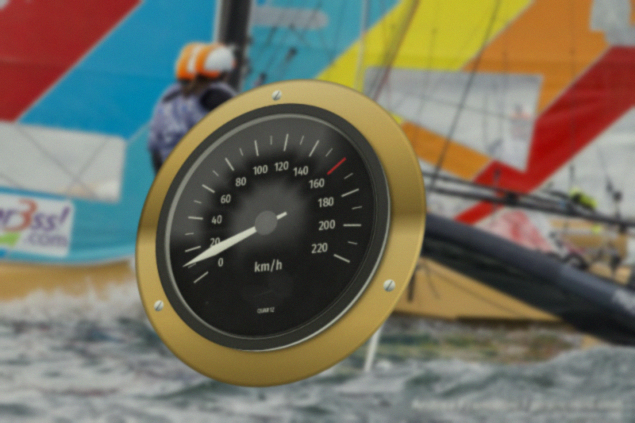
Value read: 10,km/h
